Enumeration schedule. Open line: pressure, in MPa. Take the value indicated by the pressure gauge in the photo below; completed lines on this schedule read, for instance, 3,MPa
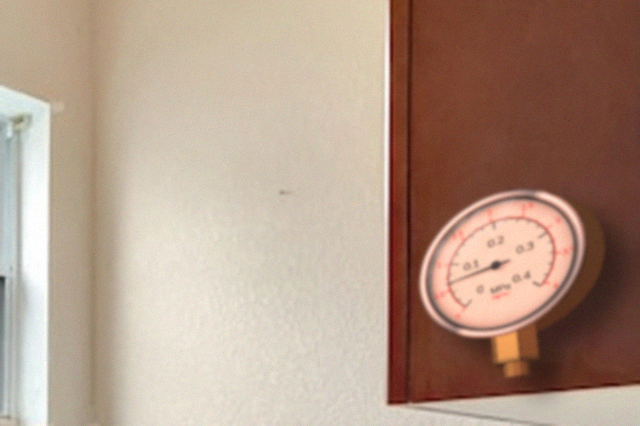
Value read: 0.06,MPa
